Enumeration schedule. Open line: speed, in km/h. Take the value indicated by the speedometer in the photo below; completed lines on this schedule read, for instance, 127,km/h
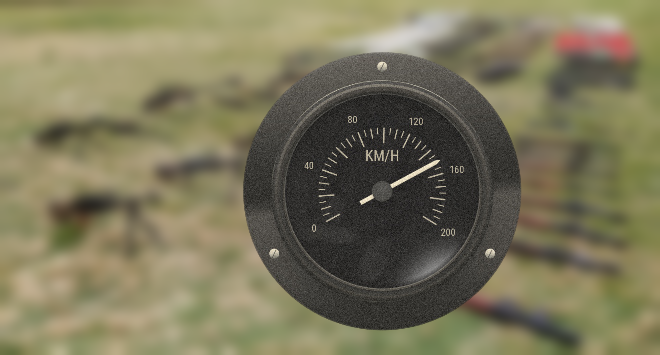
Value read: 150,km/h
